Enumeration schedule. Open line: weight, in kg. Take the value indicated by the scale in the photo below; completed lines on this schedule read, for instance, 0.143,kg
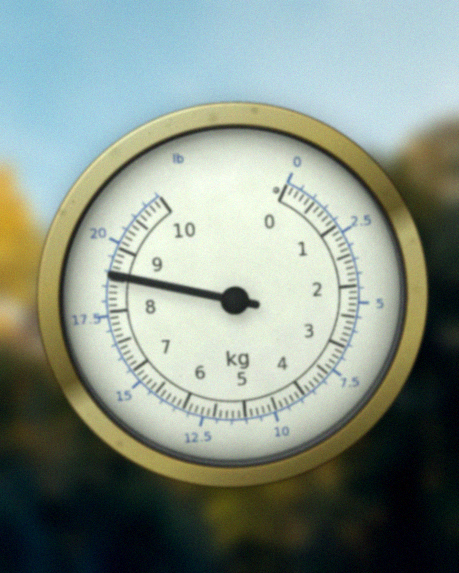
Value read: 8.6,kg
